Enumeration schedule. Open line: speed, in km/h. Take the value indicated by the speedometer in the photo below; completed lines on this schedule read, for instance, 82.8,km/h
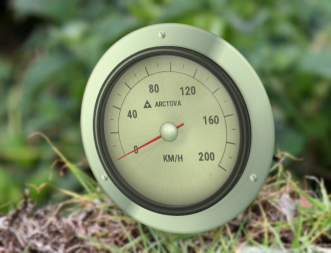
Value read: 0,km/h
